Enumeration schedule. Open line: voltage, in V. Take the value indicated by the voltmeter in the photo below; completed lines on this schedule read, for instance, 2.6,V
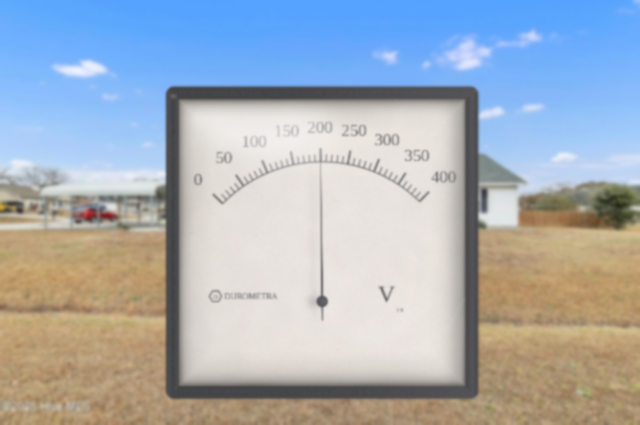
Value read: 200,V
